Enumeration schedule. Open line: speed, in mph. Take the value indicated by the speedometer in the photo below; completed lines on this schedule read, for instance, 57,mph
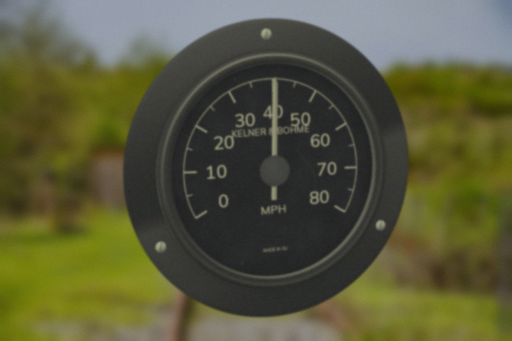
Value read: 40,mph
